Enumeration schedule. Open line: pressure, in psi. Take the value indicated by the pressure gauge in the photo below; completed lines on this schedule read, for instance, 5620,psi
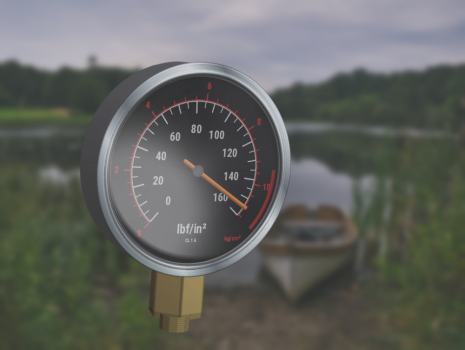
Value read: 155,psi
